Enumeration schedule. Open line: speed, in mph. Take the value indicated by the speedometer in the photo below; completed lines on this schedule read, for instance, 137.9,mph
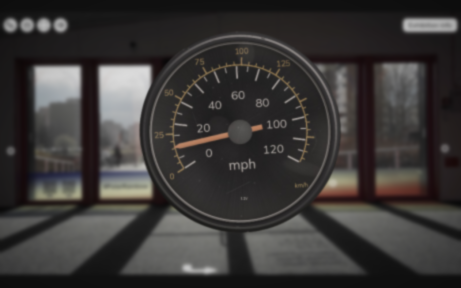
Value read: 10,mph
